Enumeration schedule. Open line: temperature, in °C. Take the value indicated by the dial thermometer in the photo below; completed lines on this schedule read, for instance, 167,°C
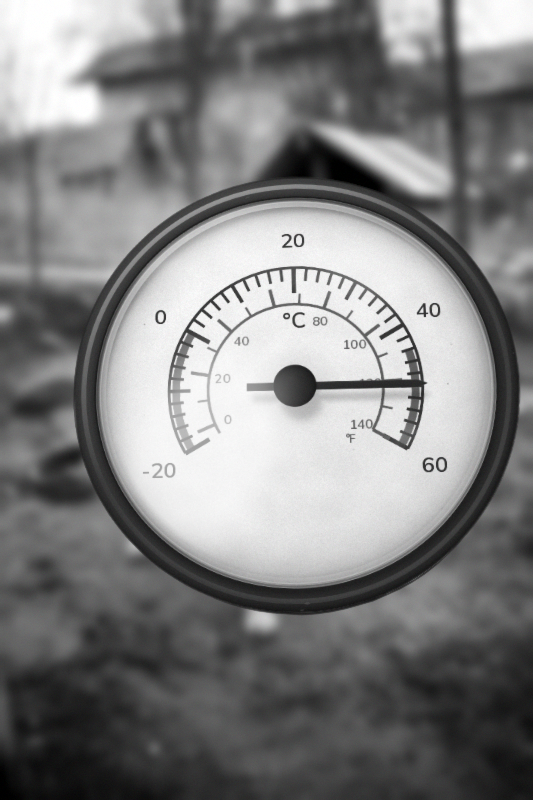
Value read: 50,°C
